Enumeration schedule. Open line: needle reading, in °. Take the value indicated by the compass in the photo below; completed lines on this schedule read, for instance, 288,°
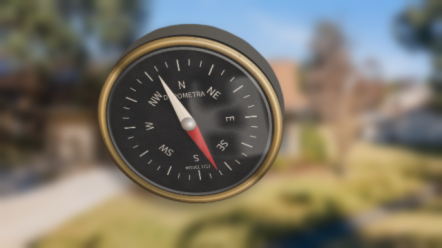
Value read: 160,°
